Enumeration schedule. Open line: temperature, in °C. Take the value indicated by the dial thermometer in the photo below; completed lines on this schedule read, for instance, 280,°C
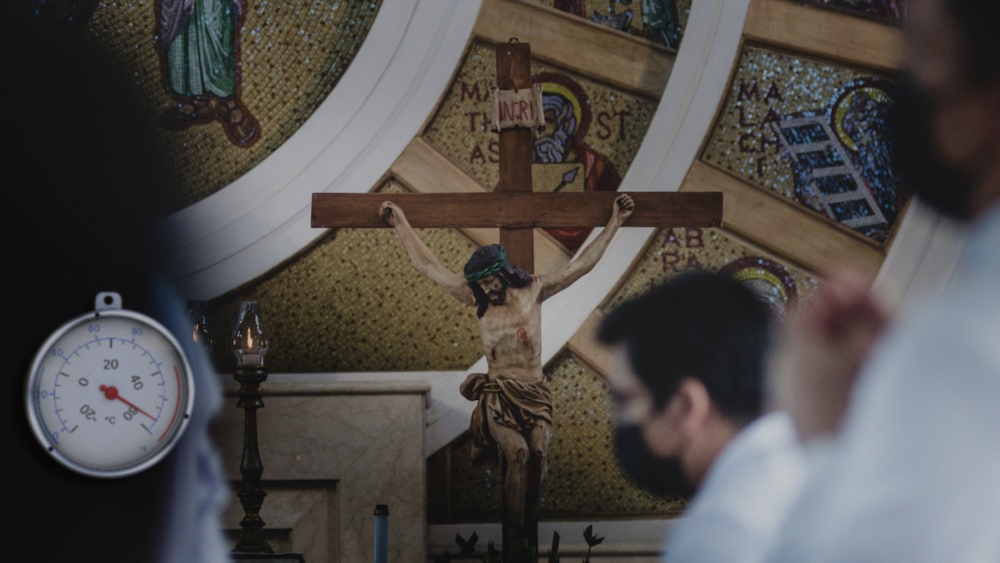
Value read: 56,°C
